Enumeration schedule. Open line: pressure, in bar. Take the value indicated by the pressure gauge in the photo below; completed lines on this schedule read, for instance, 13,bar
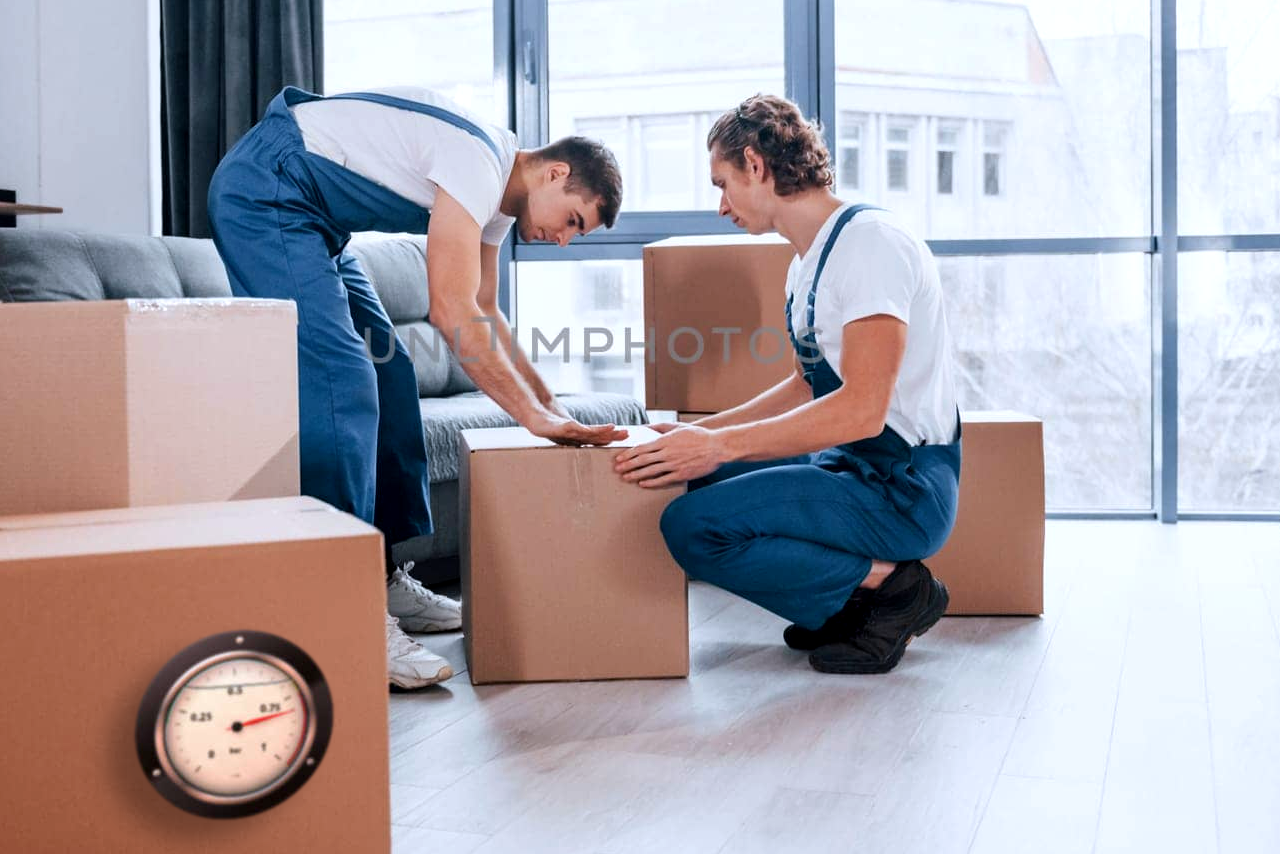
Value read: 0.8,bar
